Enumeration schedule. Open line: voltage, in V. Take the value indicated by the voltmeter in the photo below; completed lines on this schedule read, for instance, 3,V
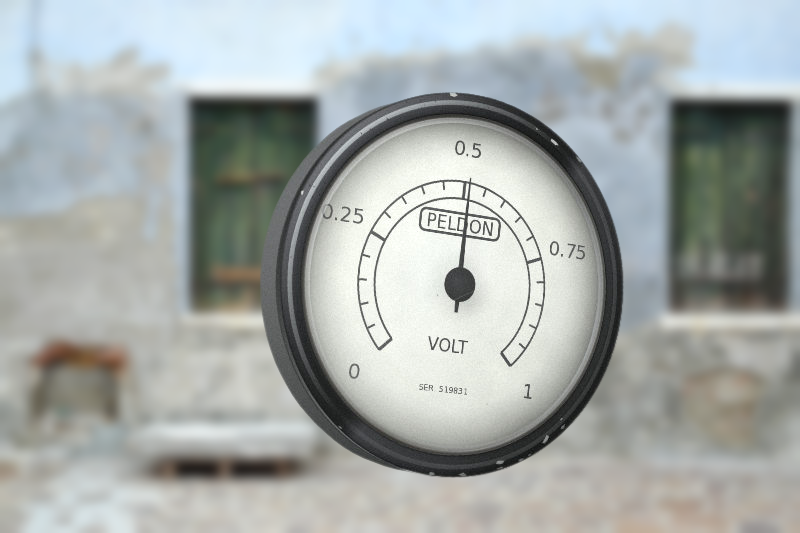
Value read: 0.5,V
